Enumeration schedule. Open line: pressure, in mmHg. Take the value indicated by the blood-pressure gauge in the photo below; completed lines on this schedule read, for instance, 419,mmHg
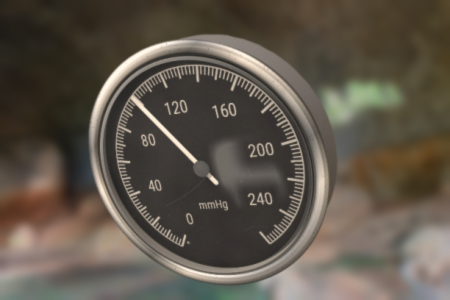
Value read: 100,mmHg
